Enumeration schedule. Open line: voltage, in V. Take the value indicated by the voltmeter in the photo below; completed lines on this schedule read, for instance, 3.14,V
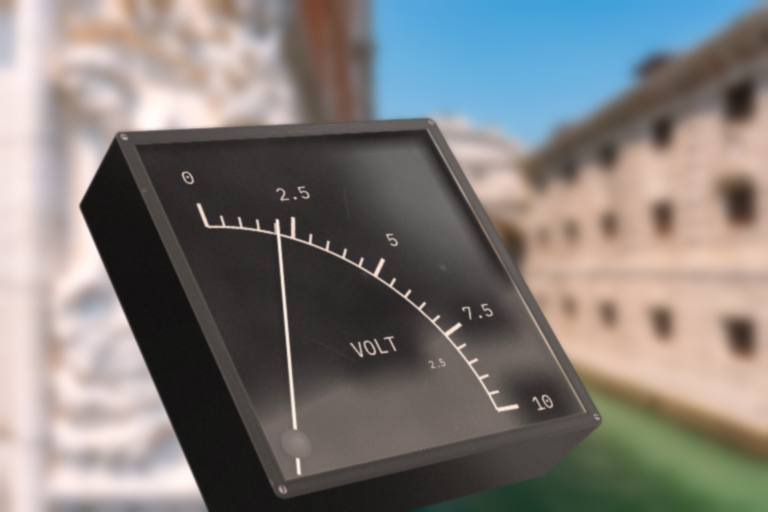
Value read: 2,V
